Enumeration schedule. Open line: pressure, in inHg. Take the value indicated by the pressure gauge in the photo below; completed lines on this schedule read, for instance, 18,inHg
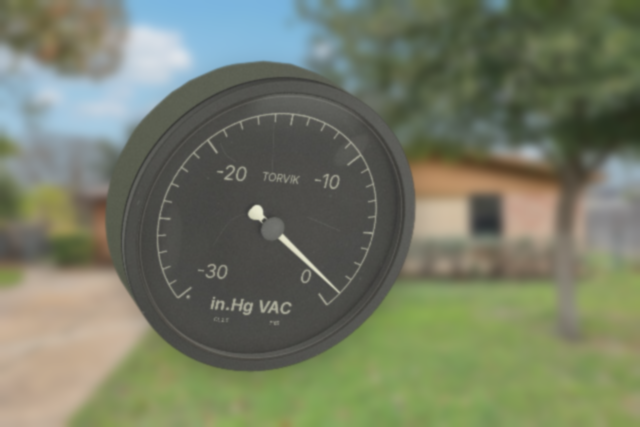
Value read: -1,inHg
